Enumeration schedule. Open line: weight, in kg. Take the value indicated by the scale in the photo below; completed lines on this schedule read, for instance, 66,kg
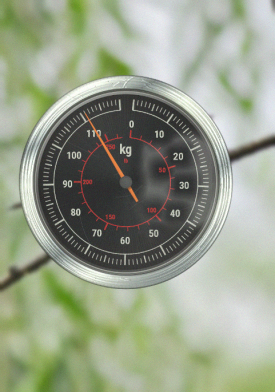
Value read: 111,kg
